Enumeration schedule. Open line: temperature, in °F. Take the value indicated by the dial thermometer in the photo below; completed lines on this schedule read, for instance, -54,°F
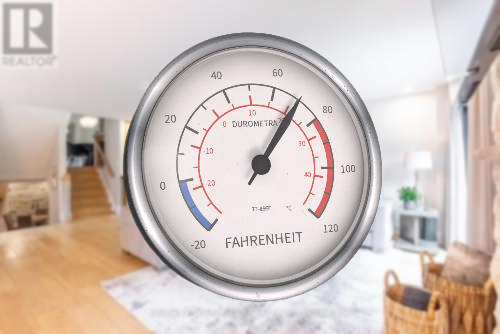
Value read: 70,°F
